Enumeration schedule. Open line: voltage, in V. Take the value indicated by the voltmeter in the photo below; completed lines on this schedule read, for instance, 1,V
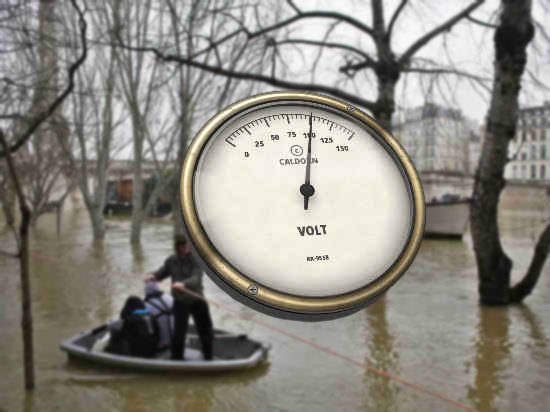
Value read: 100,V
